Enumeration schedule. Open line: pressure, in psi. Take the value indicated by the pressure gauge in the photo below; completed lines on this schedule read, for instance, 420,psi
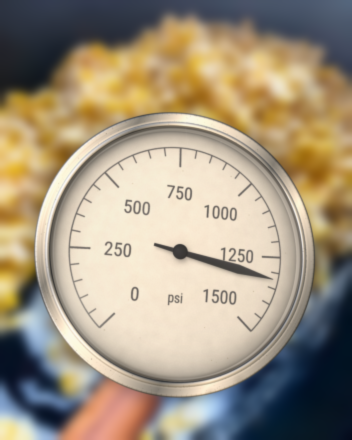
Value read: 1325,psi
